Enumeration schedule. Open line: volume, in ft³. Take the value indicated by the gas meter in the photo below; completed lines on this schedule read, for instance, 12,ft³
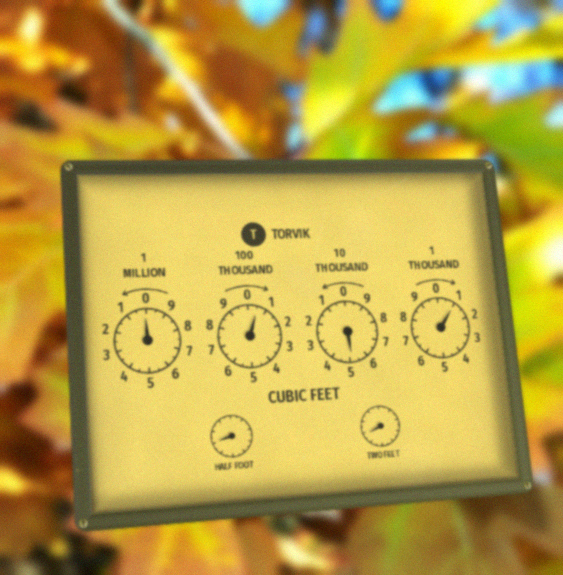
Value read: 5100,ft³
